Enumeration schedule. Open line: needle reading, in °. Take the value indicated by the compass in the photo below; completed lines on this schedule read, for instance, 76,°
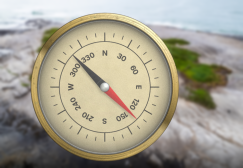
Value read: 135,°
